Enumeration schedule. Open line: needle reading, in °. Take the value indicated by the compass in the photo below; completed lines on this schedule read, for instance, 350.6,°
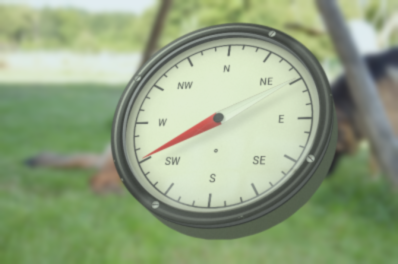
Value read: 240,°
